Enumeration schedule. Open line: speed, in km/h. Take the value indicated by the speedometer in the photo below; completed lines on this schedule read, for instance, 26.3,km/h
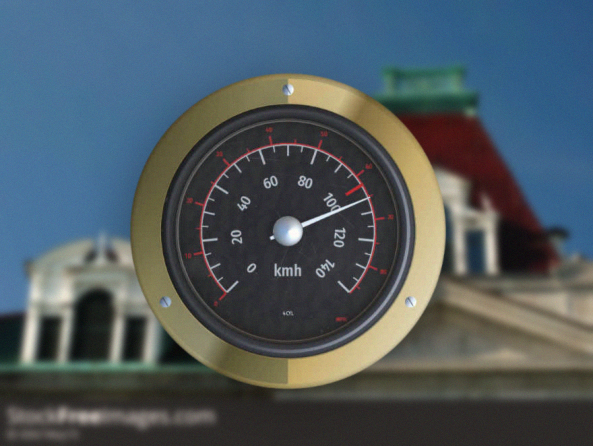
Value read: 105,km/h
